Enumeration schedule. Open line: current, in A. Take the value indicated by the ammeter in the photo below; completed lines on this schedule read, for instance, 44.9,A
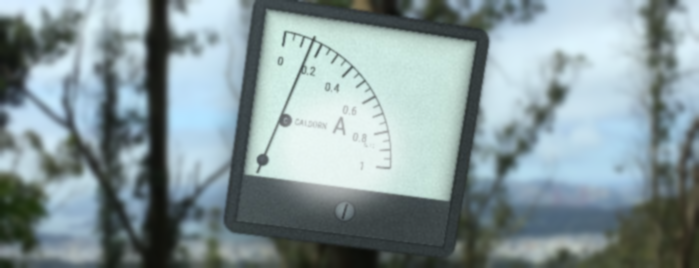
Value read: 0.15,A
